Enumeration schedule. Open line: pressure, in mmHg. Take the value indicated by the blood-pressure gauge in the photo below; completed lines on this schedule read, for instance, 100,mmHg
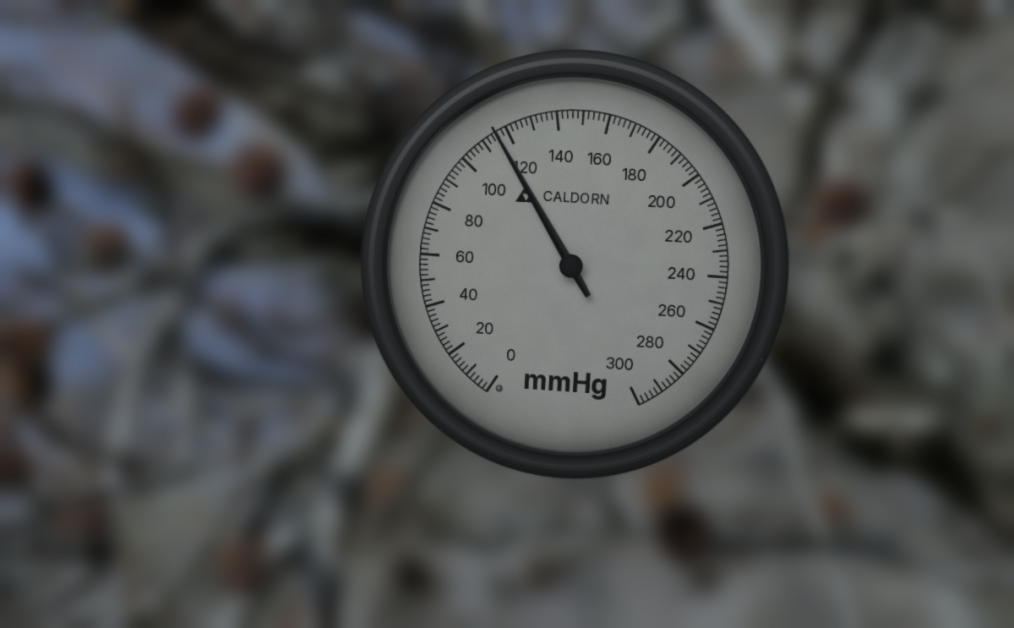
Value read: 116,mmHg
